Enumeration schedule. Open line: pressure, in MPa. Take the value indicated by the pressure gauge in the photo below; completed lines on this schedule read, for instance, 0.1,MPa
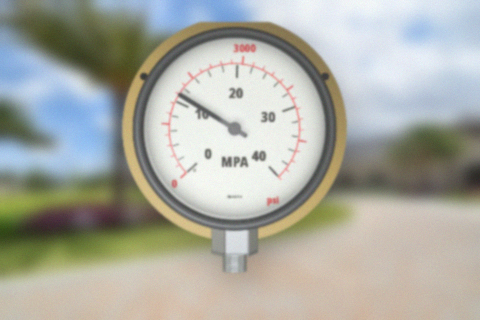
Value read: 11,MPa
